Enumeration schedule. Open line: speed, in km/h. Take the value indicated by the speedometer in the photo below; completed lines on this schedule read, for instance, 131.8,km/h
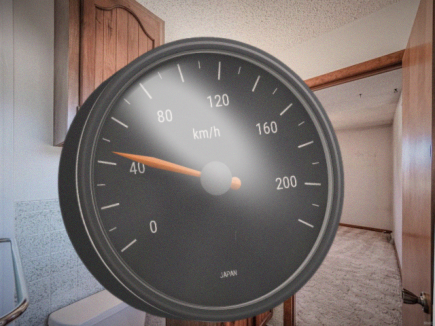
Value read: 45,km/h
